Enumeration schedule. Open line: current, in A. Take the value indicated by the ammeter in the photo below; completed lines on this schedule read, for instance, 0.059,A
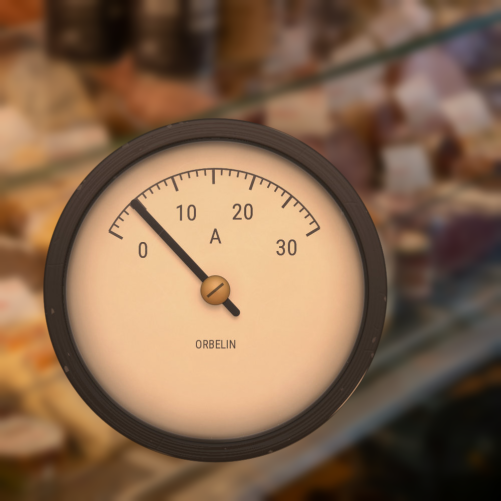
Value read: 4.5,A
